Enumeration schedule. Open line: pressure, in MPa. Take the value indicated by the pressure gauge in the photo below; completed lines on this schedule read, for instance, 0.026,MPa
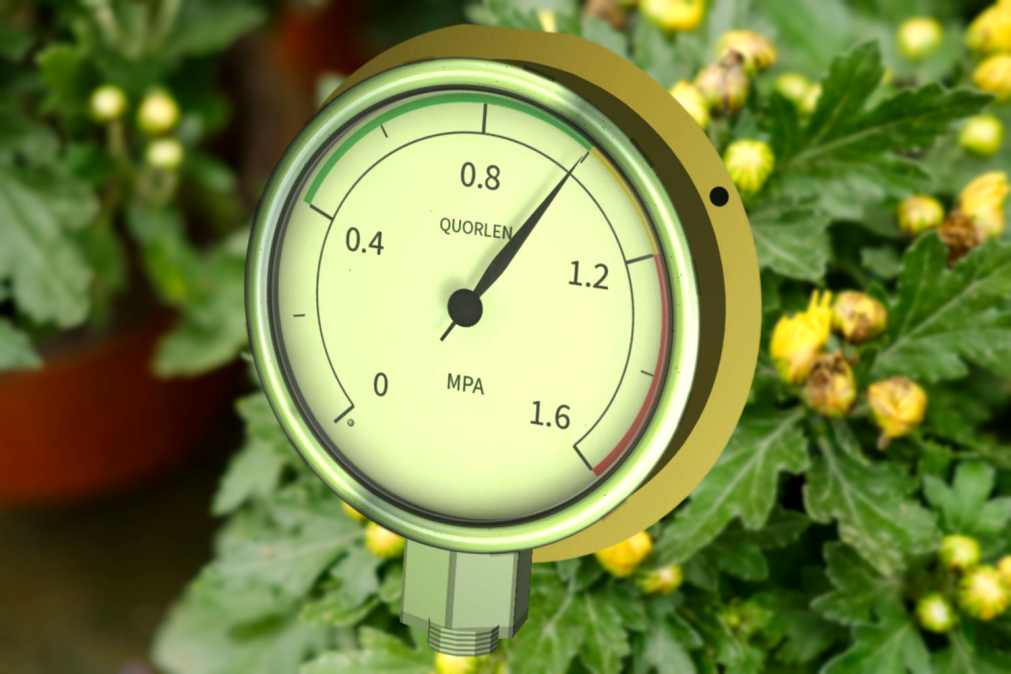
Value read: 1,MPa
